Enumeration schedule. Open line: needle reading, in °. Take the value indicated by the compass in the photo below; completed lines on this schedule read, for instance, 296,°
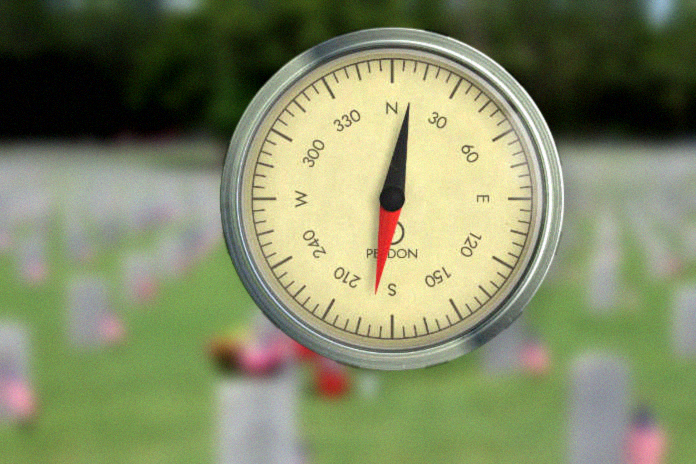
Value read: 190,°
